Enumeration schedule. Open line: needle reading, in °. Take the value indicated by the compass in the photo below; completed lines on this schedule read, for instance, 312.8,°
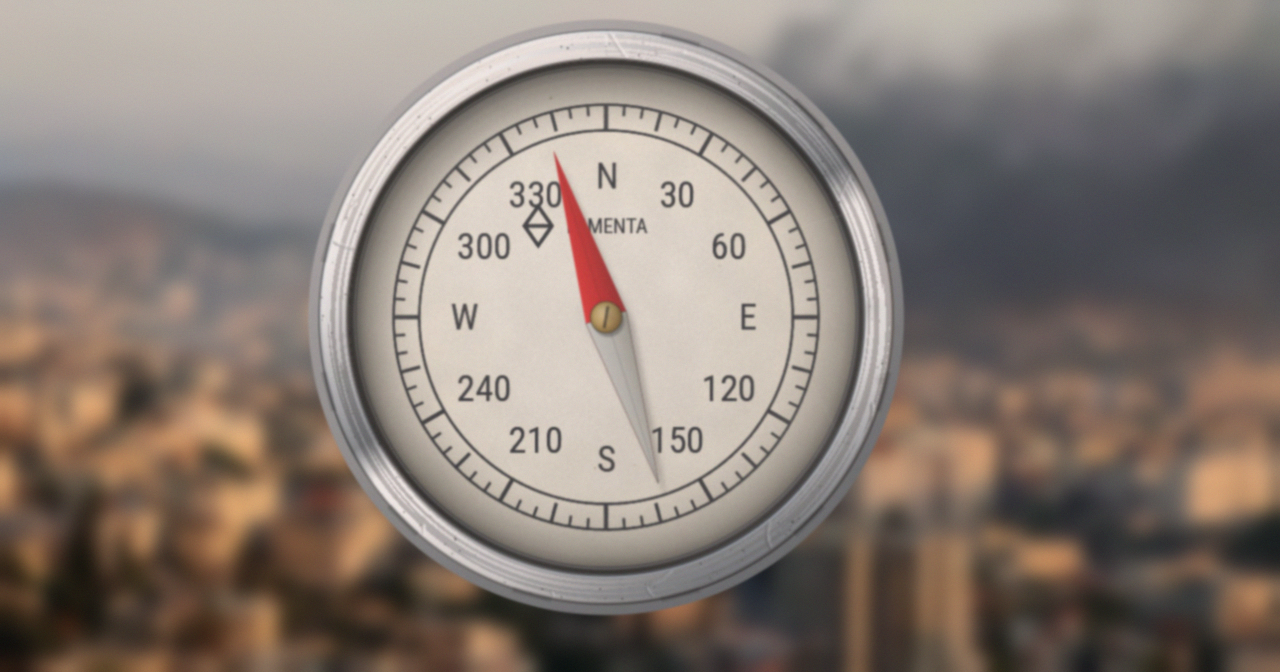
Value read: 342.5,°
